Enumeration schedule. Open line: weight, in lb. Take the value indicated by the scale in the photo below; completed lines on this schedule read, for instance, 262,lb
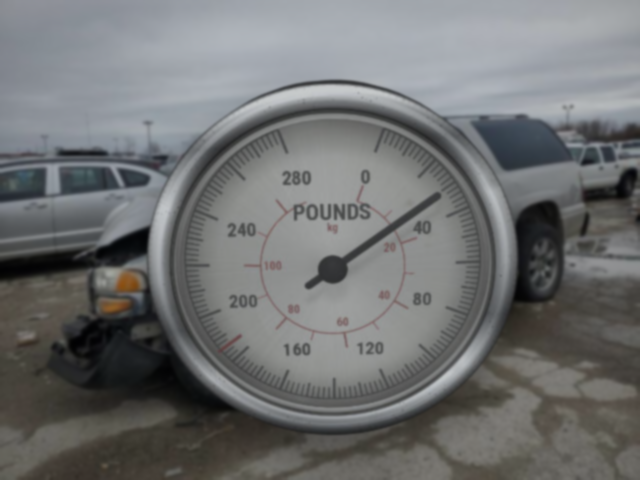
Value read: 30,lb
